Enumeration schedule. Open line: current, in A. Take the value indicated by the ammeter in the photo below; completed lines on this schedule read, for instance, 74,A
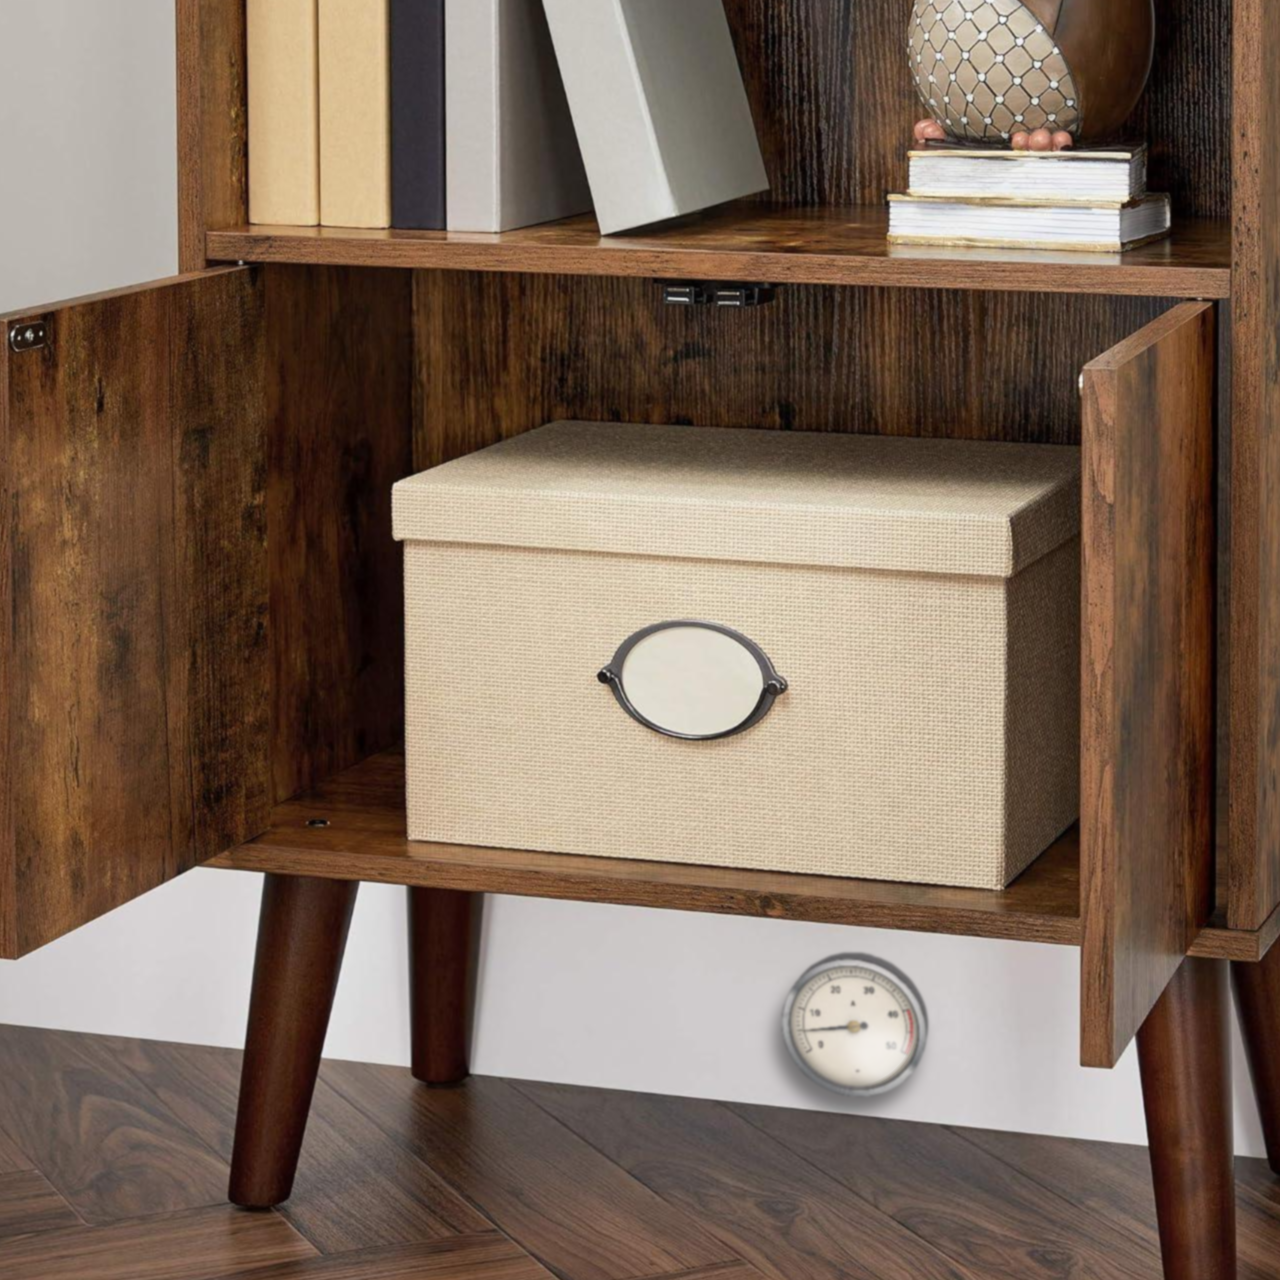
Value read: 5,A
